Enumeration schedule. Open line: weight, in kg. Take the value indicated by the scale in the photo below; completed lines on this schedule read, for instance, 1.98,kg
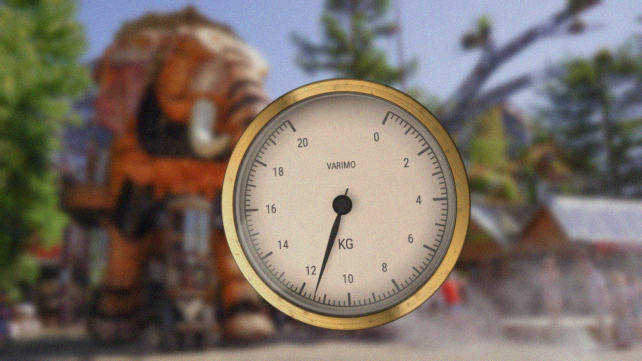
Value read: 11.4,kg
